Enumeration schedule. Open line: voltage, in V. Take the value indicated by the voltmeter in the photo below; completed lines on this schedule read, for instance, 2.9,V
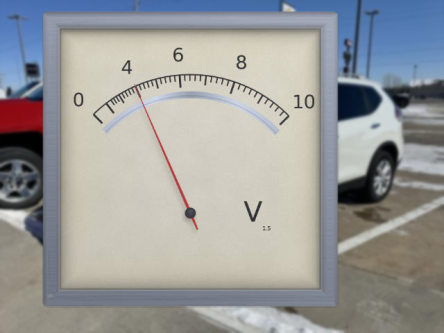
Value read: 4,V
